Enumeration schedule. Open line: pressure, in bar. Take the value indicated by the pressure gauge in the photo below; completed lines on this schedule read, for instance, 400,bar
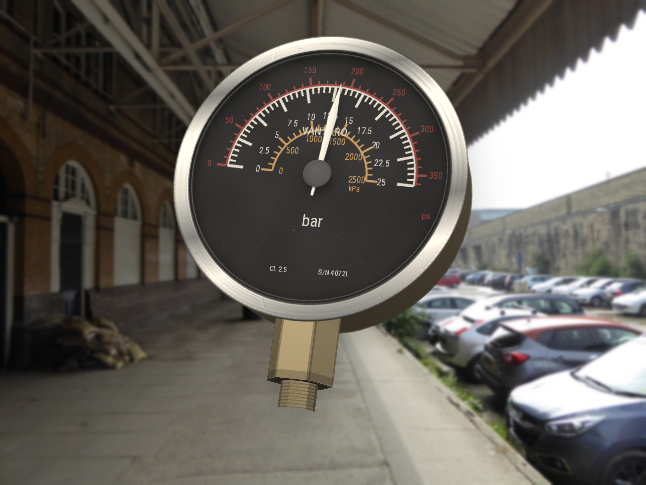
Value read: 13,bar
